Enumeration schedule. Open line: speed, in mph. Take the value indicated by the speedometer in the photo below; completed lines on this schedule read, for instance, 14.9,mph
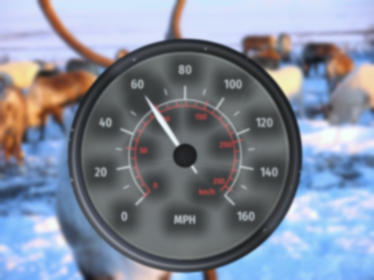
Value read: 60,mph
